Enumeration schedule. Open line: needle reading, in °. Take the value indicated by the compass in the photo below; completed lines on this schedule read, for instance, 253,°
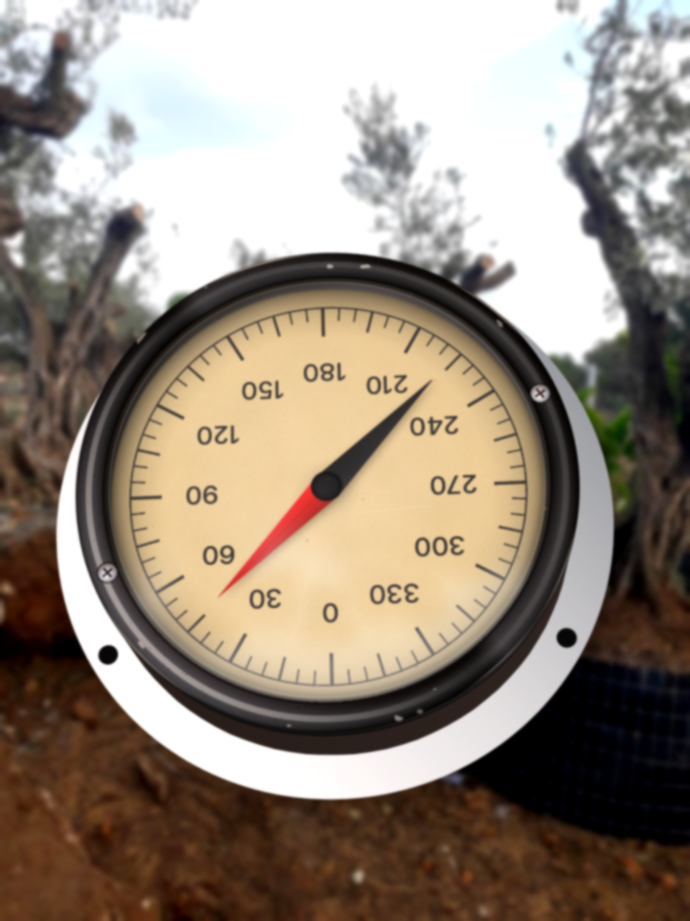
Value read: 45,°
